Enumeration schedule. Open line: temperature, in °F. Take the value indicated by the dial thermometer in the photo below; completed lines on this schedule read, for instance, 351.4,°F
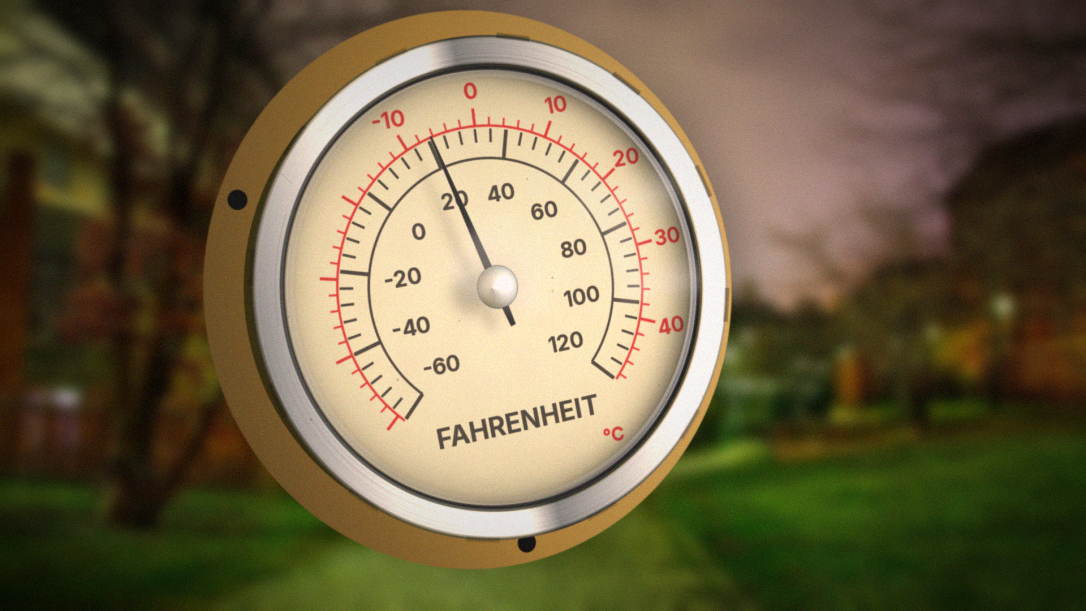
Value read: 20,°F
